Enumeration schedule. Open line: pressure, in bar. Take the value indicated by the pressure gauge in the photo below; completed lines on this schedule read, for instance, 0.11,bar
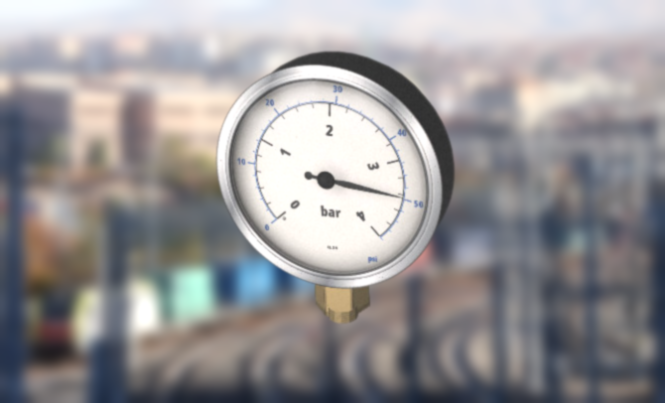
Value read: 3.4,bar
